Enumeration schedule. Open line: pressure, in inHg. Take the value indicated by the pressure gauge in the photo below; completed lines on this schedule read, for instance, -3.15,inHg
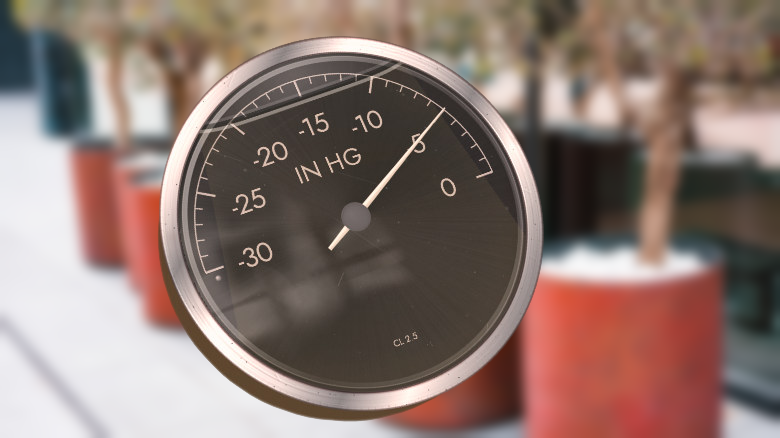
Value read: -5,inHg
